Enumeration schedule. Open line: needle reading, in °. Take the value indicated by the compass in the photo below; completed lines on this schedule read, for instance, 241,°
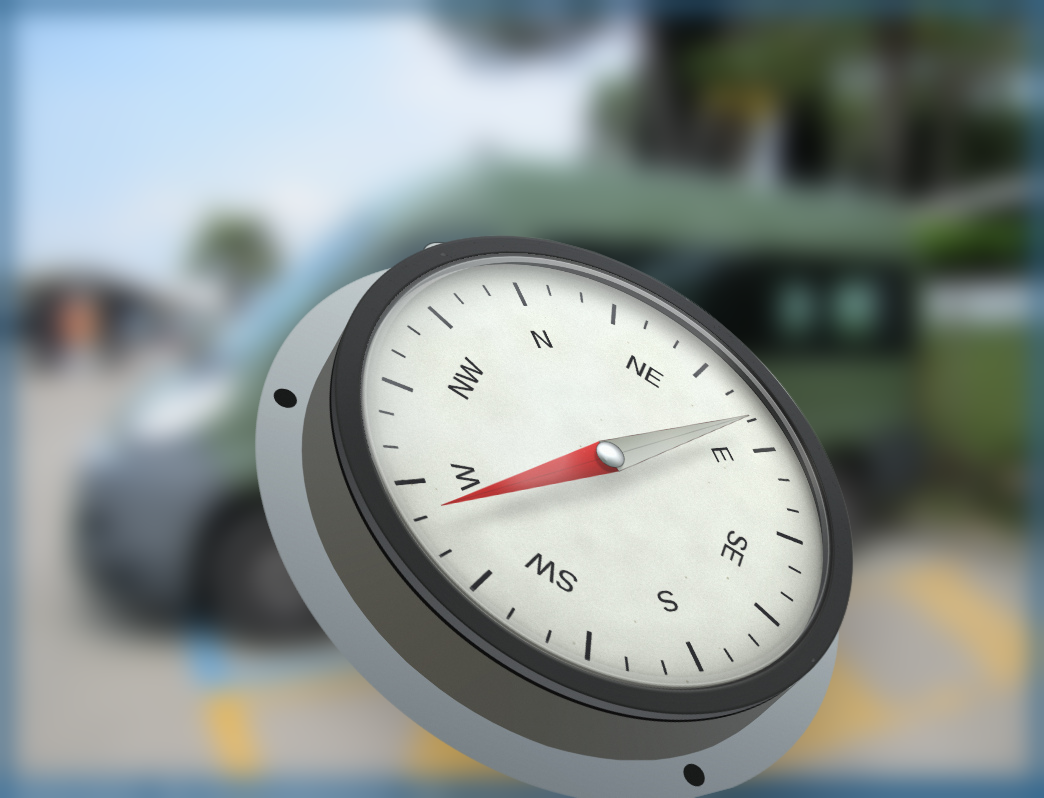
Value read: 260,°
